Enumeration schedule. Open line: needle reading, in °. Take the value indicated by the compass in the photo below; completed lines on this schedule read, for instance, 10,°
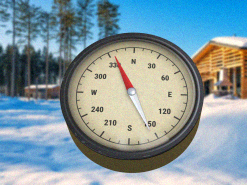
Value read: 335,°
